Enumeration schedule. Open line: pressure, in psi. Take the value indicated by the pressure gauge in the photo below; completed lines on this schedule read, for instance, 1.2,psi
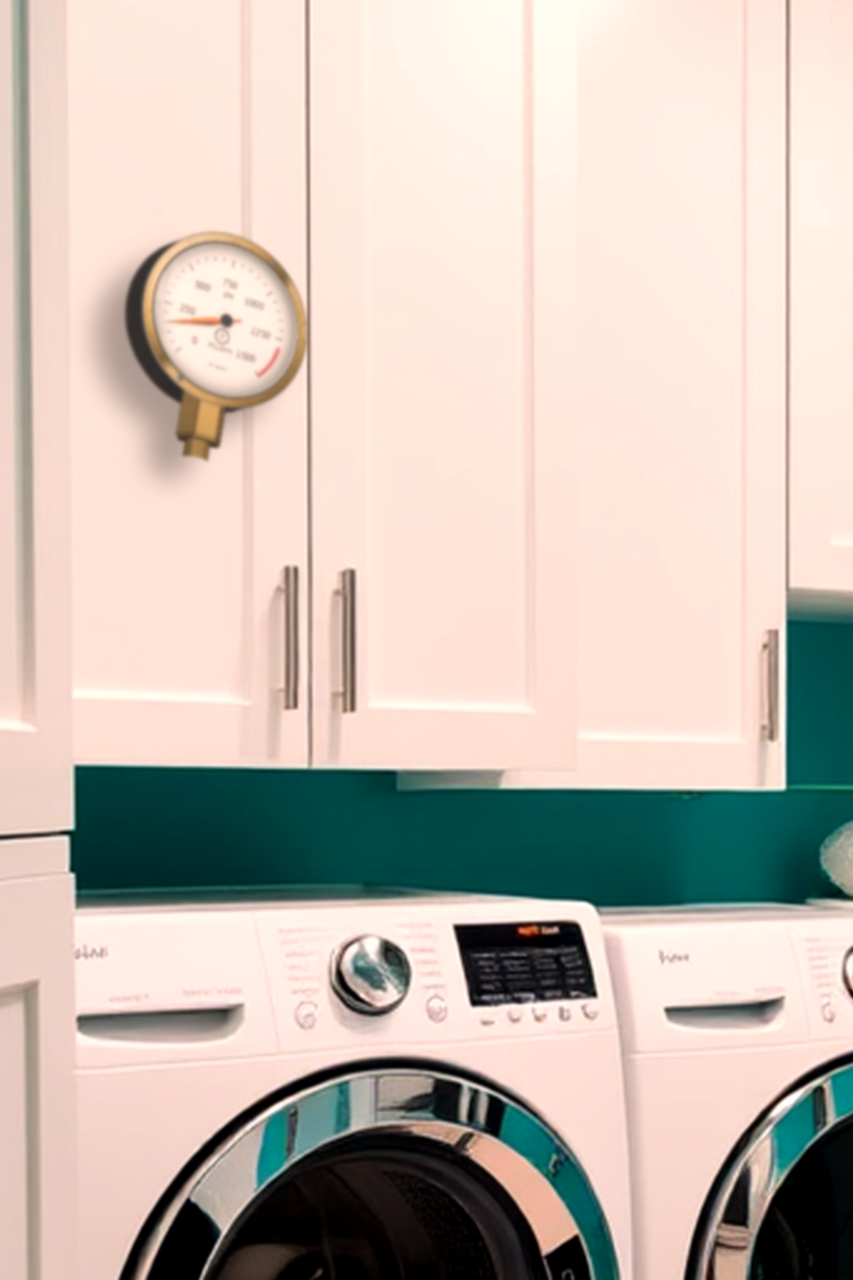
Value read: 150,psi
